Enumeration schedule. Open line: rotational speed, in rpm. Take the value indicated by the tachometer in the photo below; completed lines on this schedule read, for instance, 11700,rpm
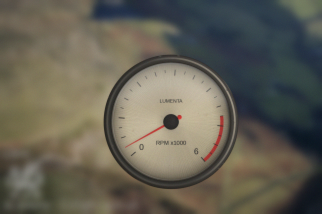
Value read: 250,rpm
